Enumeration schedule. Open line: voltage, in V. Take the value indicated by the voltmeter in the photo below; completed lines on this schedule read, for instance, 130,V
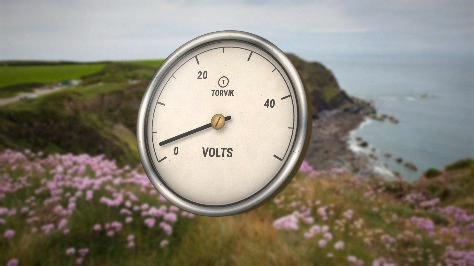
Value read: 2.5,V
